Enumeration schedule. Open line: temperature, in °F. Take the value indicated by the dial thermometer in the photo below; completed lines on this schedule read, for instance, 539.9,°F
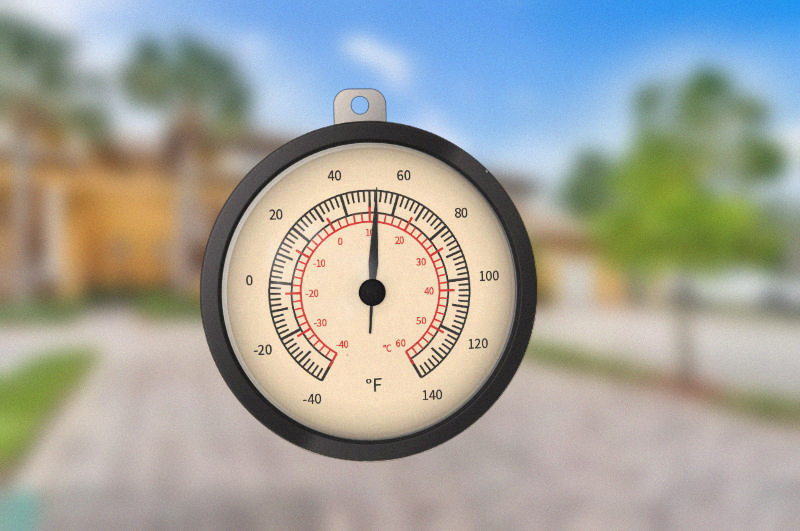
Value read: 52,°F
